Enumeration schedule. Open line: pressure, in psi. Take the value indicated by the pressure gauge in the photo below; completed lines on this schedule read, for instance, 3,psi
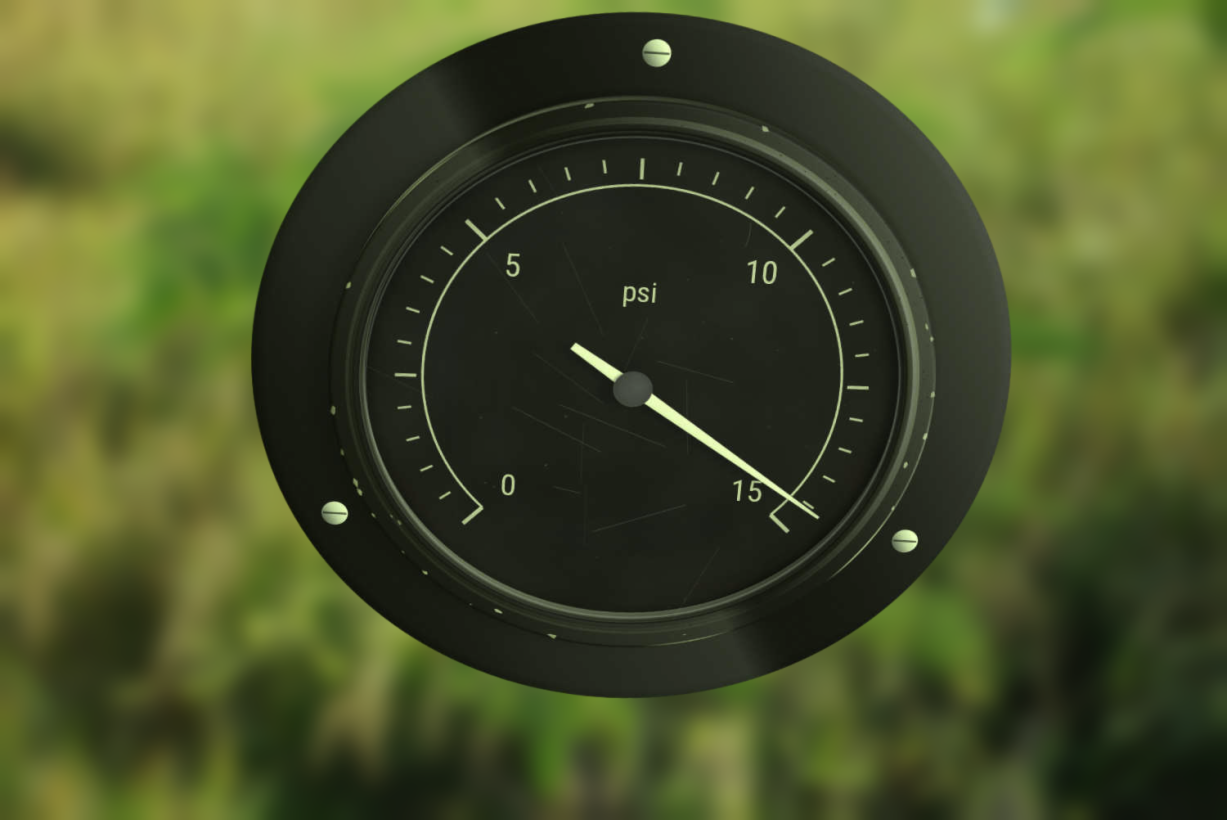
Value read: 14.5,psi
